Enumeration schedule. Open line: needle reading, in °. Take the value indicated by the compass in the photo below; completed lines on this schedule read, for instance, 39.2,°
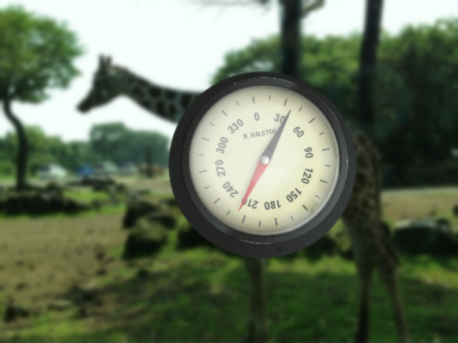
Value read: 217.5,°
